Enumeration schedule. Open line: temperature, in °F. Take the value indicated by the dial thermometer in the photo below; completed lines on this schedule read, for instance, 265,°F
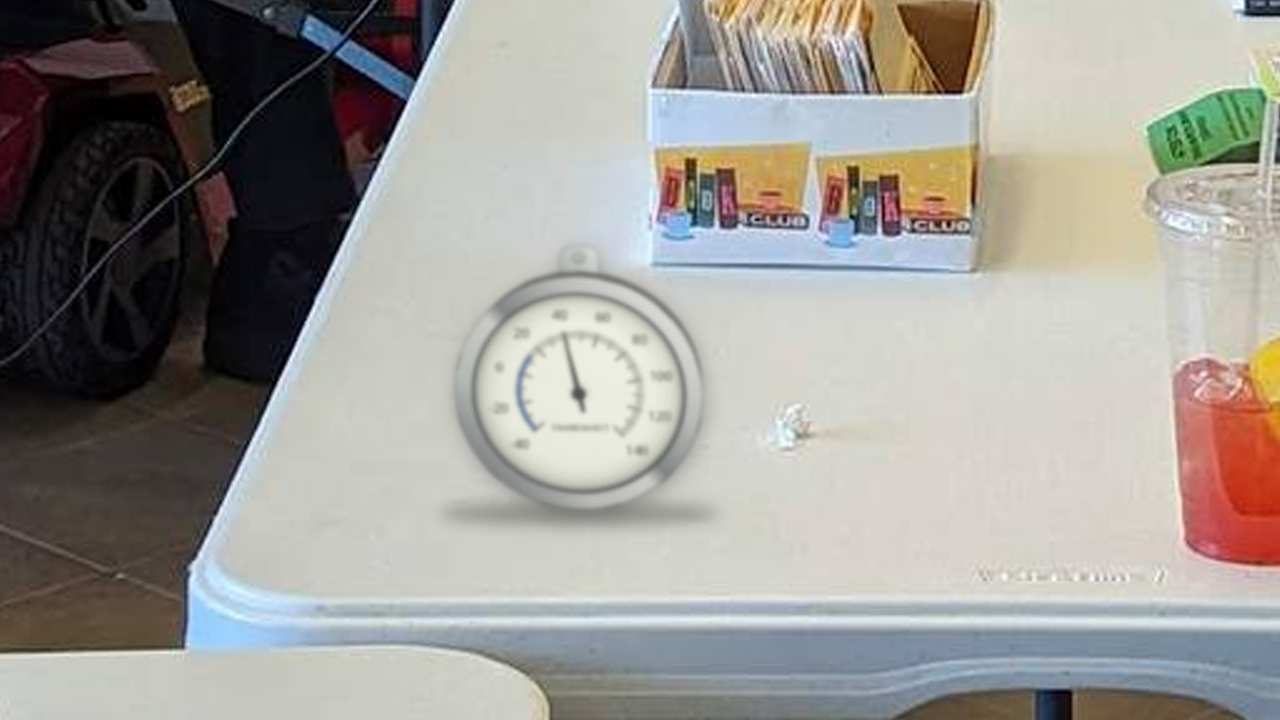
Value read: 40,°F
